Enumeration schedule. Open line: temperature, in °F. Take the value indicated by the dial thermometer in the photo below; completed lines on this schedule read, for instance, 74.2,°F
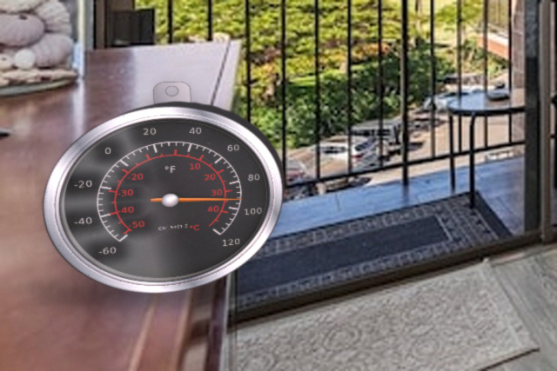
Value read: 92,°F
